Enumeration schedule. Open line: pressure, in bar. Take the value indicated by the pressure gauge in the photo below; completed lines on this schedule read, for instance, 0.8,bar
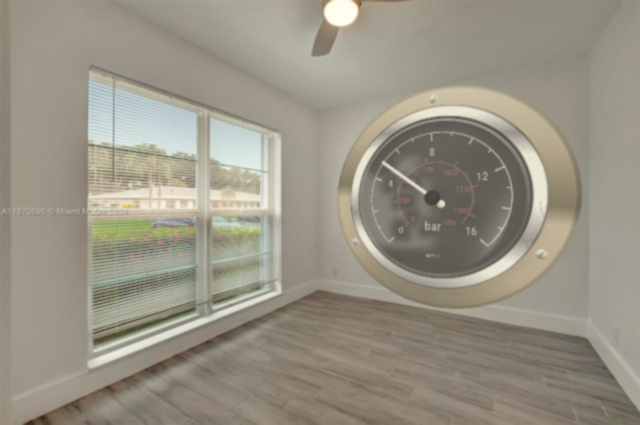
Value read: 5,bar
